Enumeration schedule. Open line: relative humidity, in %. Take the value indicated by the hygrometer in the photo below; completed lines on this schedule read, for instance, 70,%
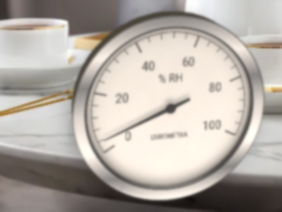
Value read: 4,%
